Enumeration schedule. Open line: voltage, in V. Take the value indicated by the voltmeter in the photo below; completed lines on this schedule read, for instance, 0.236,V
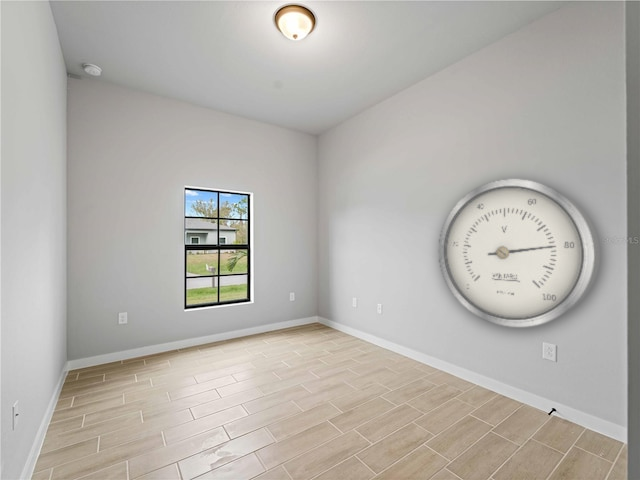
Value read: 80,V
